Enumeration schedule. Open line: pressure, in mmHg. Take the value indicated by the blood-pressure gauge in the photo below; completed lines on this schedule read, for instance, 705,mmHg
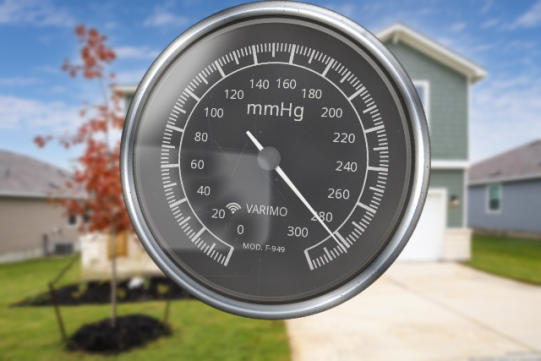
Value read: 282,mmHg
